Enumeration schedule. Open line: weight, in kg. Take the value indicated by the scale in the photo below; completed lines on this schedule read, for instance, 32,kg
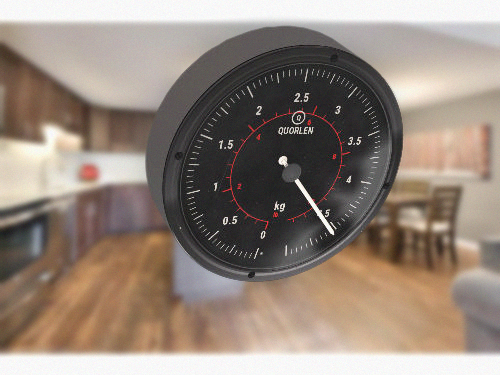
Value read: 4.55,kg
